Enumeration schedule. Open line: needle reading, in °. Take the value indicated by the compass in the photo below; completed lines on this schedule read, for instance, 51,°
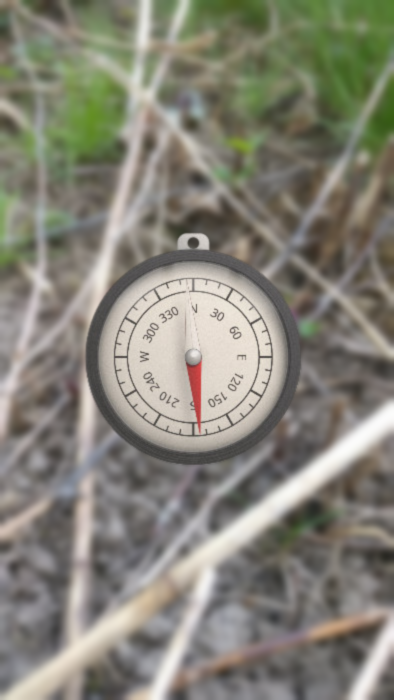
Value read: 175,°
